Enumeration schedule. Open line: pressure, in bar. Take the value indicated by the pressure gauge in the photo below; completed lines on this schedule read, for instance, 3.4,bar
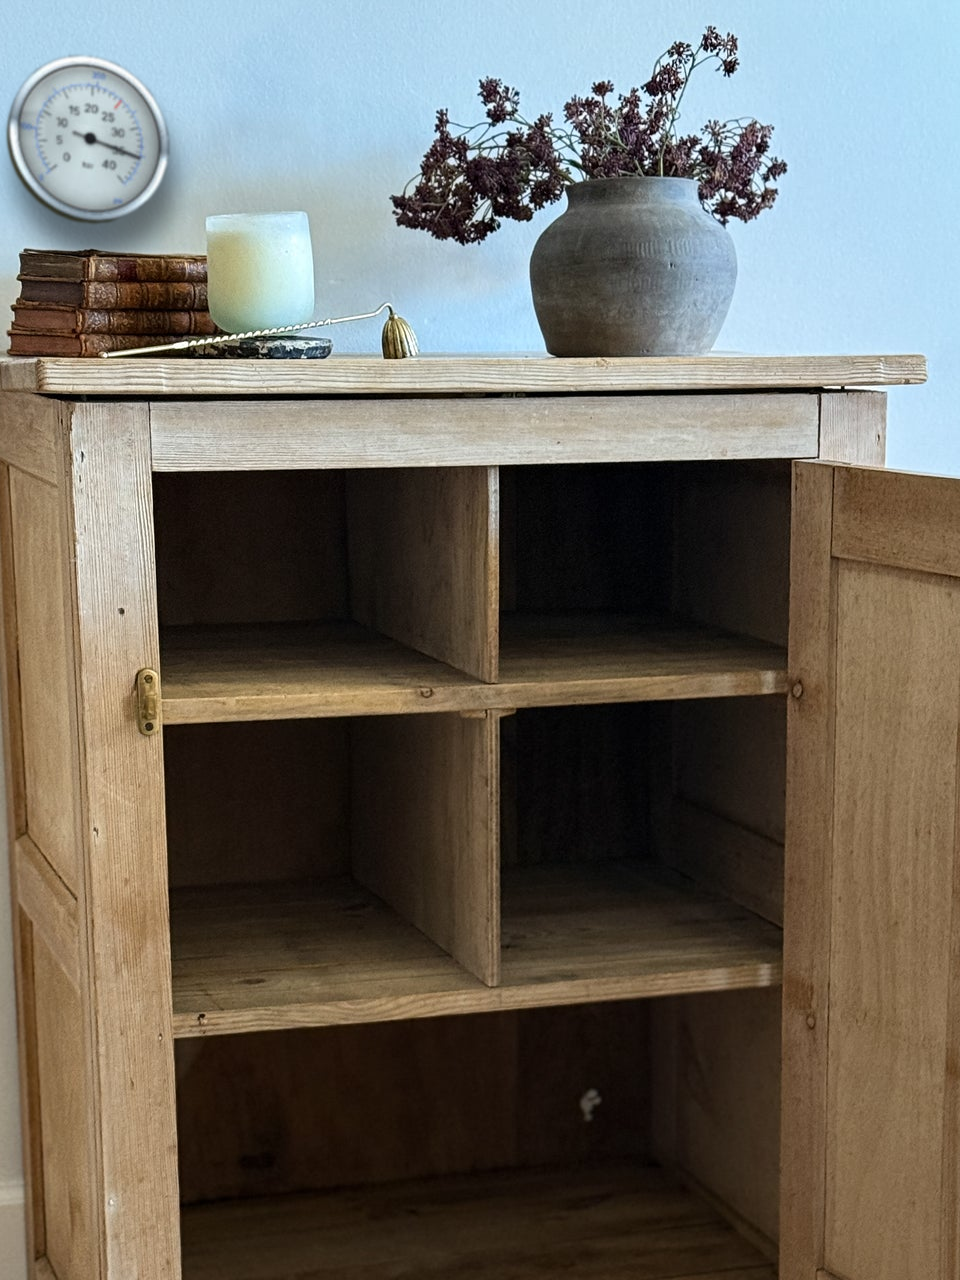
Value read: 35,bar
